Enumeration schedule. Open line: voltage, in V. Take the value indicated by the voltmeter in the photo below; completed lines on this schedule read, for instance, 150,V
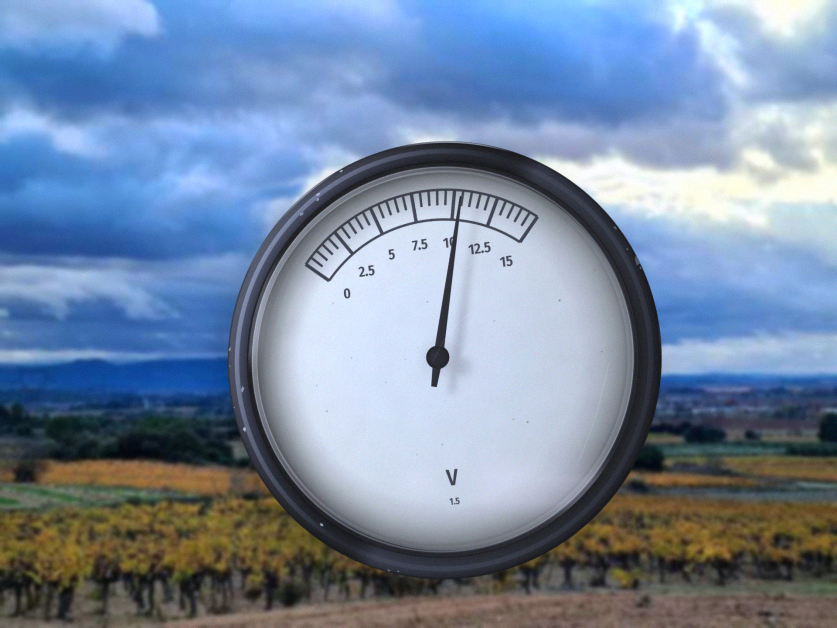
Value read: 10.5,V
